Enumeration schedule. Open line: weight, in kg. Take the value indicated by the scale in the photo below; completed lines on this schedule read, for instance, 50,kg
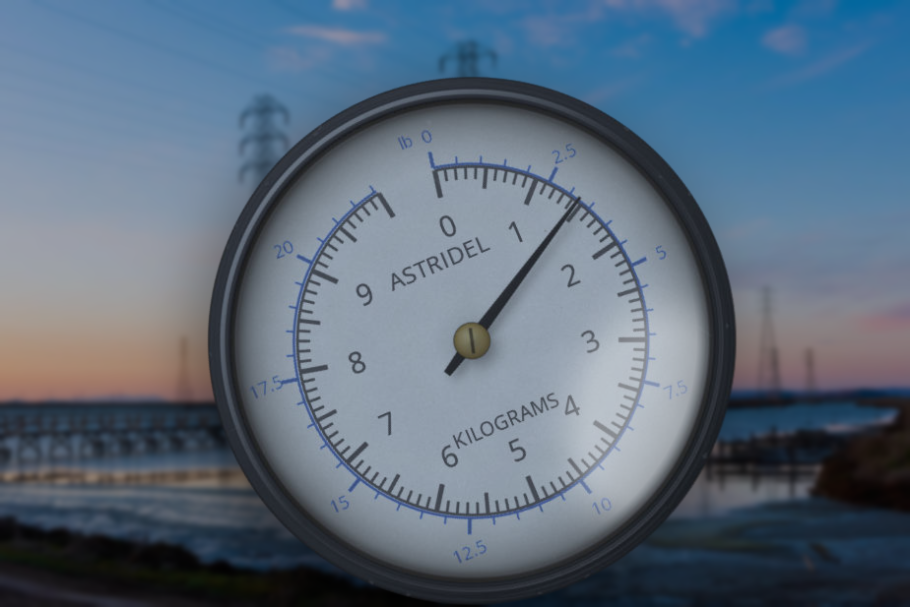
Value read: 1.45,kg
